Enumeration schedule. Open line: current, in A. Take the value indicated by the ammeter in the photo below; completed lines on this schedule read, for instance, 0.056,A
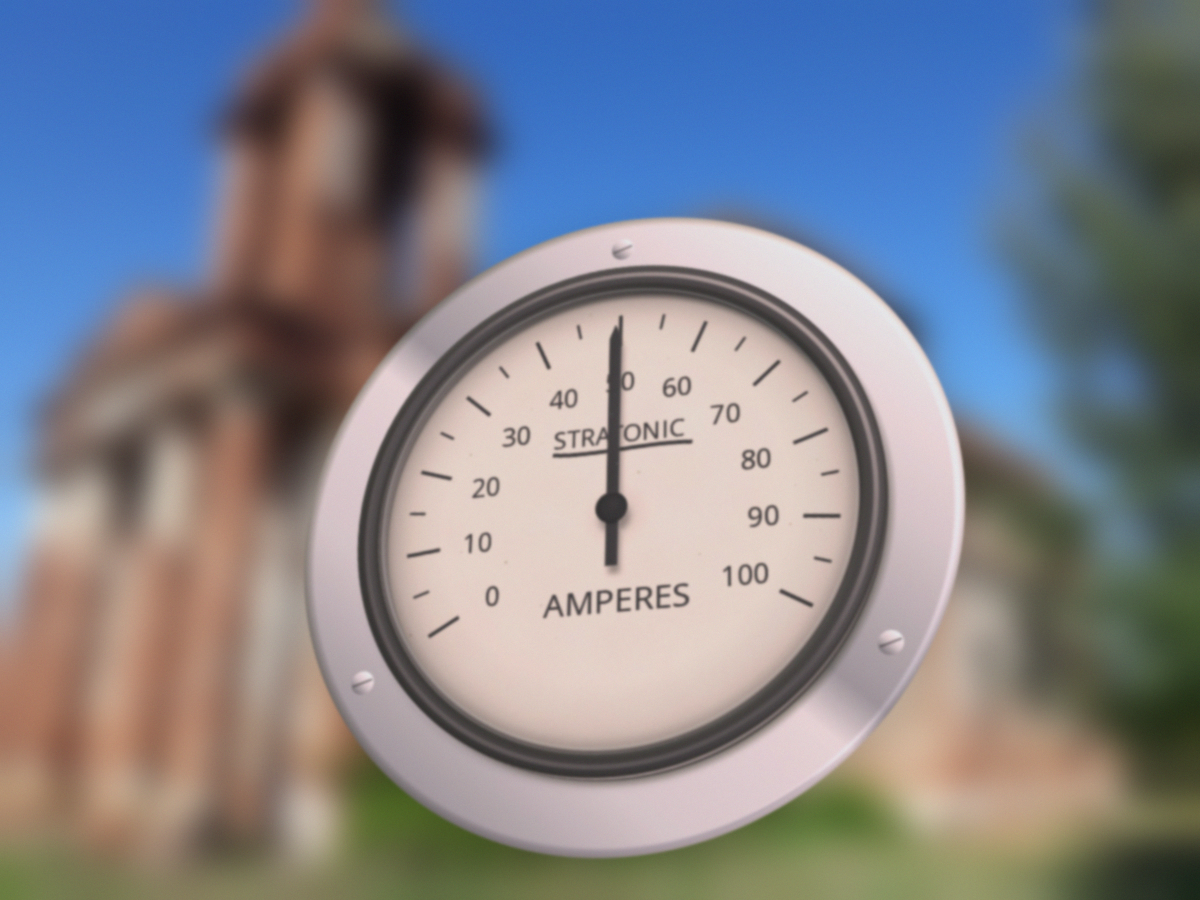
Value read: 50,A
